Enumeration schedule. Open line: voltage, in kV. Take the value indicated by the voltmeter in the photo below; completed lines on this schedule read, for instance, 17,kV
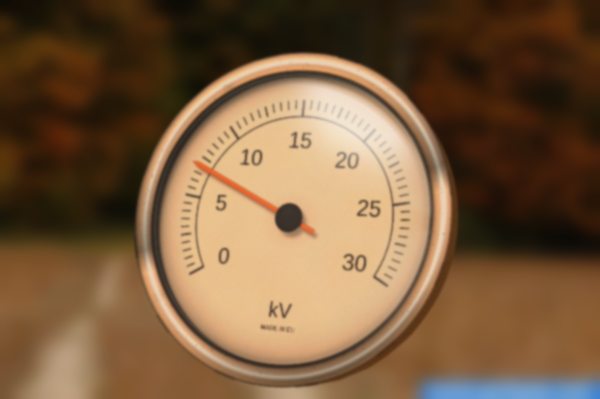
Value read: 7,kV
